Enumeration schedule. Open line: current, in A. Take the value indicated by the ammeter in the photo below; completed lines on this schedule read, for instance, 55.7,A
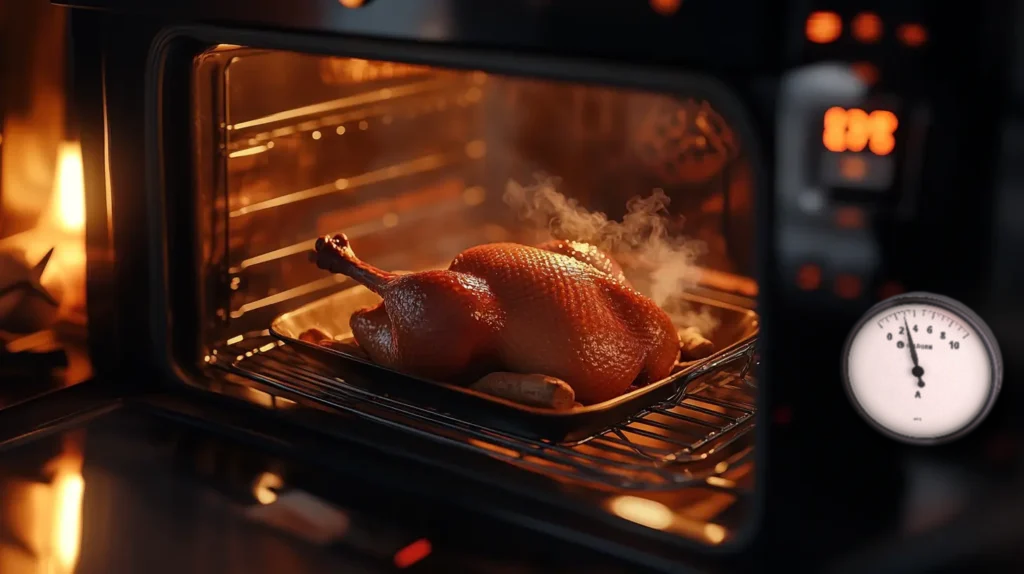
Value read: 3,A
